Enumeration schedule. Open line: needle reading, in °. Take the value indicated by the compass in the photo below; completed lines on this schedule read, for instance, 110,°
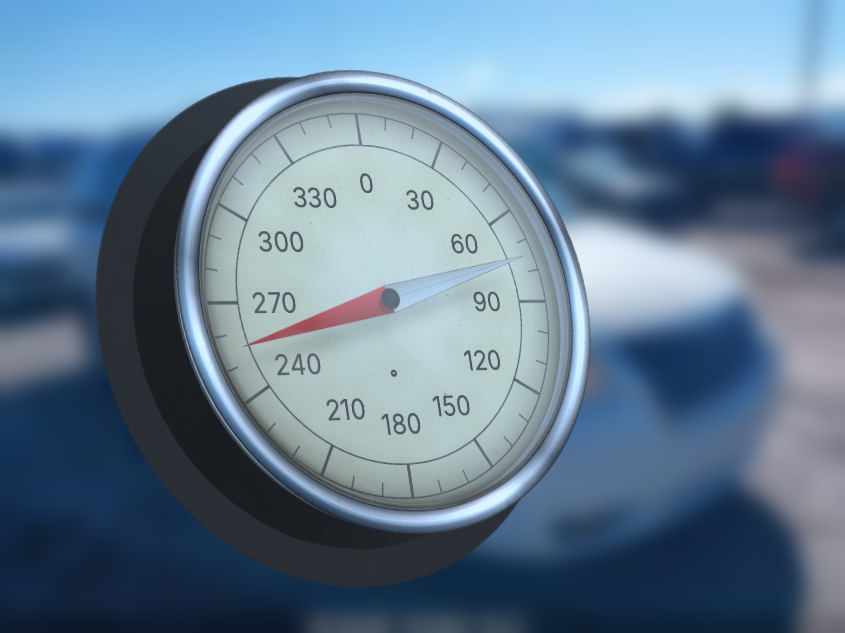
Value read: 255,°
